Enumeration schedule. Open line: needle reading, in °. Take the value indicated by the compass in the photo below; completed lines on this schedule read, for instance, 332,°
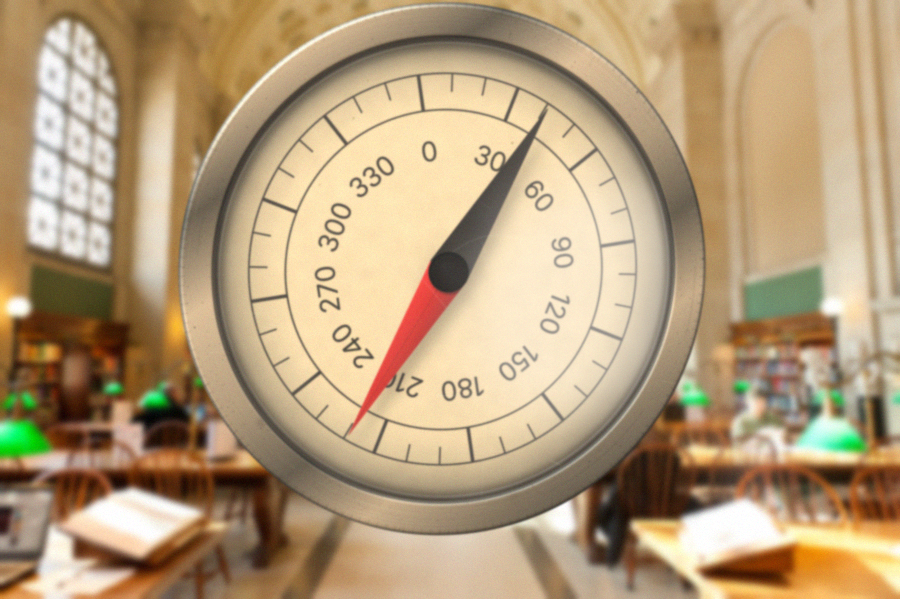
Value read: 220,°
